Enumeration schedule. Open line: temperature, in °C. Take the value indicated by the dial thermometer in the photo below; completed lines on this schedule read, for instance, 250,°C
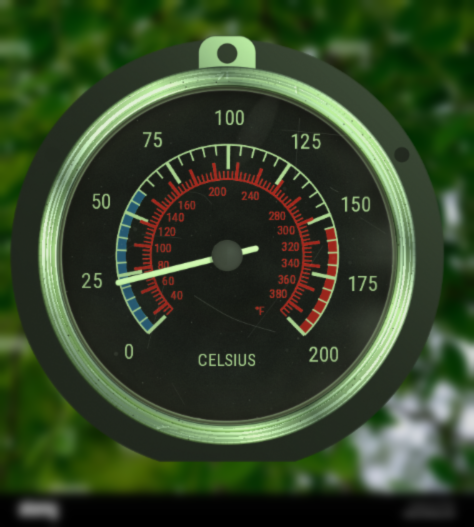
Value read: 22.5,°C
